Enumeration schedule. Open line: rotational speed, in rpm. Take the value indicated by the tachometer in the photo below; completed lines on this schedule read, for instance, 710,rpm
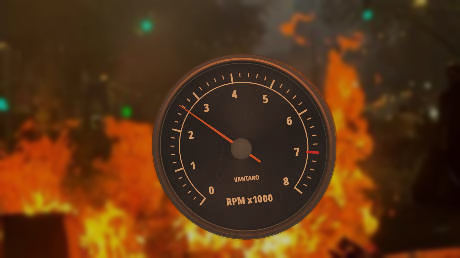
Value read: 2600,rpm
